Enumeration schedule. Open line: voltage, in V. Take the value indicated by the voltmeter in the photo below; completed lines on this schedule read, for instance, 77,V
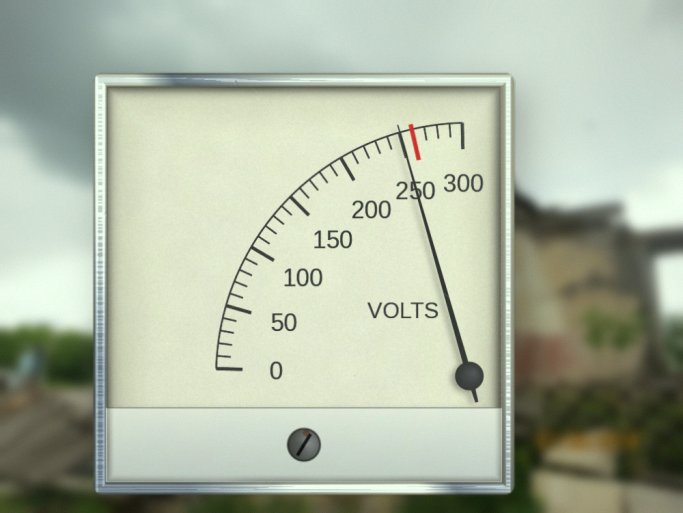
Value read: 250,V
